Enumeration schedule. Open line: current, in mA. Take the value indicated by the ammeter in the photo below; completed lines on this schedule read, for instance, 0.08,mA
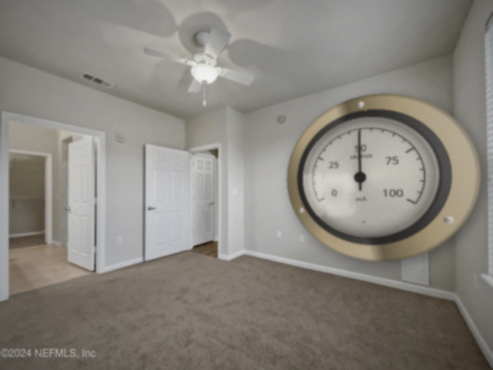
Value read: 50,mA
